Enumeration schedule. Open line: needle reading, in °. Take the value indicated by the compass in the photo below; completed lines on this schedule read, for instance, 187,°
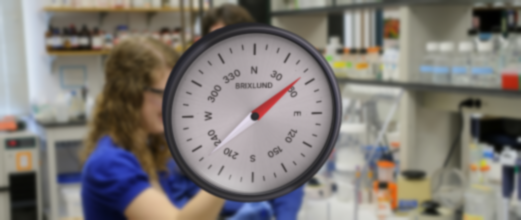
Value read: 50,°
